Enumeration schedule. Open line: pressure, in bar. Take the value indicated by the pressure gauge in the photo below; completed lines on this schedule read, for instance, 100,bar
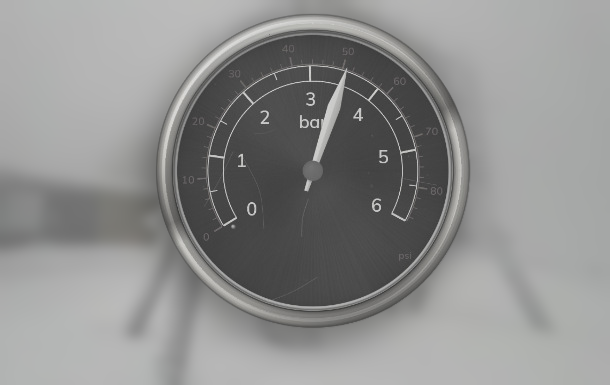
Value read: 3.5,bar
